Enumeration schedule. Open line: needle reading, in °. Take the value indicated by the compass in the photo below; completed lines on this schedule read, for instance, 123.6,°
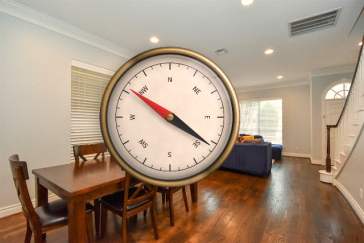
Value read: 305,°
